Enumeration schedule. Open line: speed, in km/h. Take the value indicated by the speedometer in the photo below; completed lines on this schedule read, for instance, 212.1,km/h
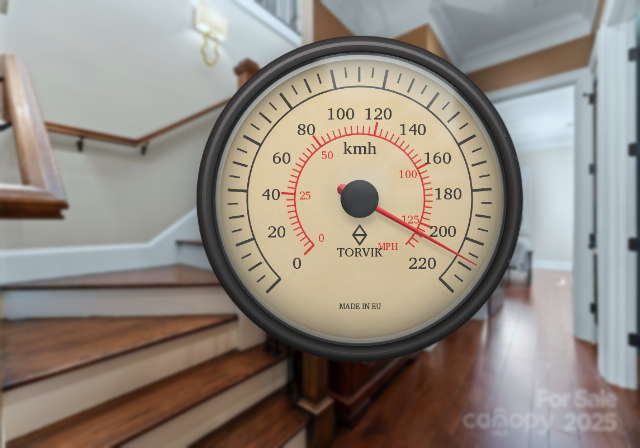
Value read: 207.5,km/h
